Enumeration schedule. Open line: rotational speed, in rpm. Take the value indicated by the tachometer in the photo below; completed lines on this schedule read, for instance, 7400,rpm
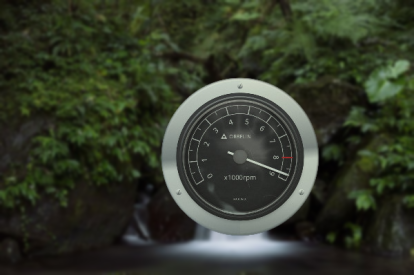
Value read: 8750,rpm
